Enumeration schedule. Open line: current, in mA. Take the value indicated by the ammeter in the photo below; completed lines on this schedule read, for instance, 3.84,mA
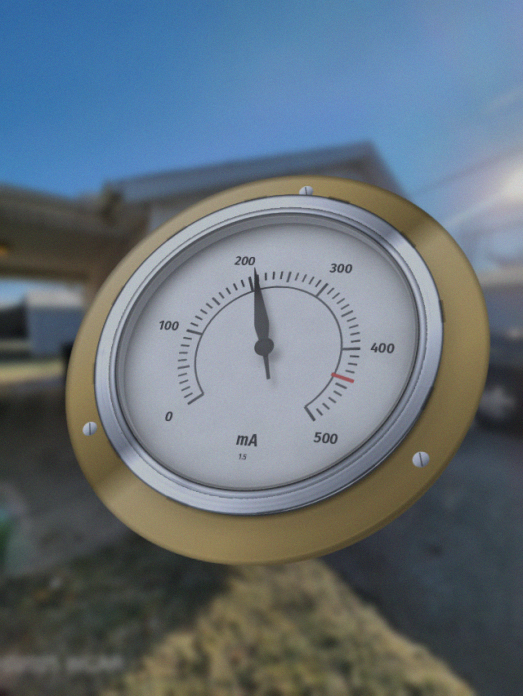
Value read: 210,mA
